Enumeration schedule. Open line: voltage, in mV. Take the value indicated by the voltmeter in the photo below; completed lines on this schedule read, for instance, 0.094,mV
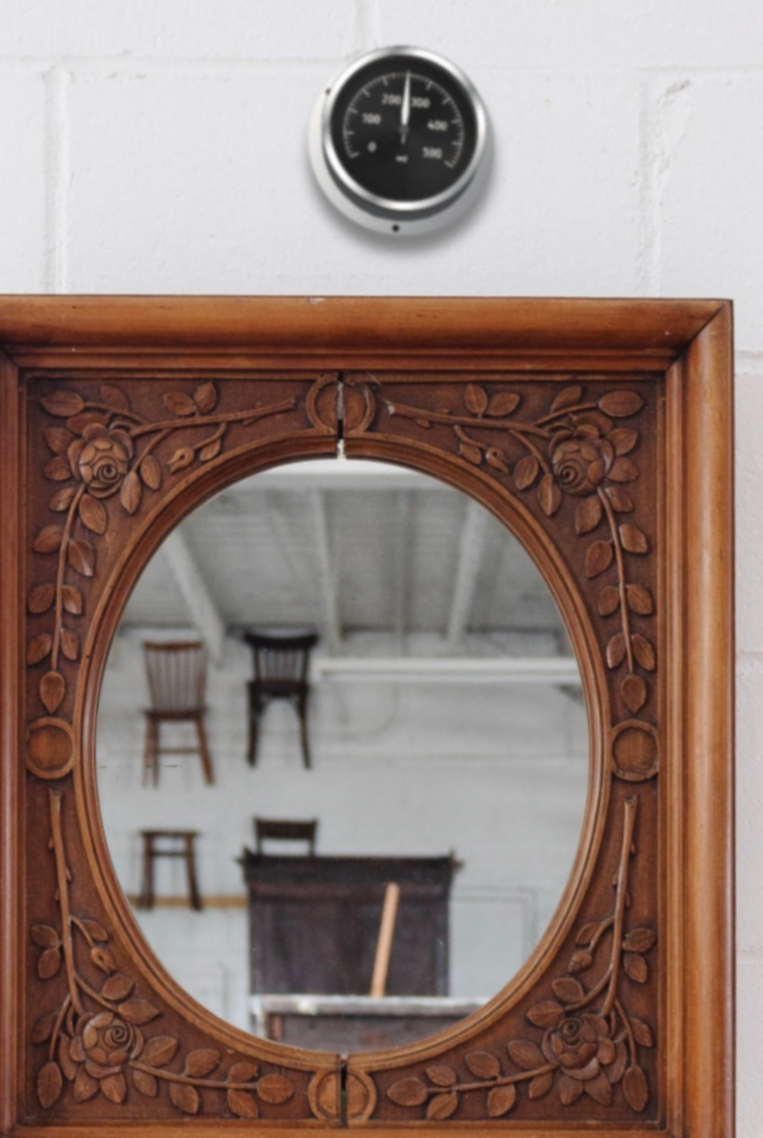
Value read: 250,mV
